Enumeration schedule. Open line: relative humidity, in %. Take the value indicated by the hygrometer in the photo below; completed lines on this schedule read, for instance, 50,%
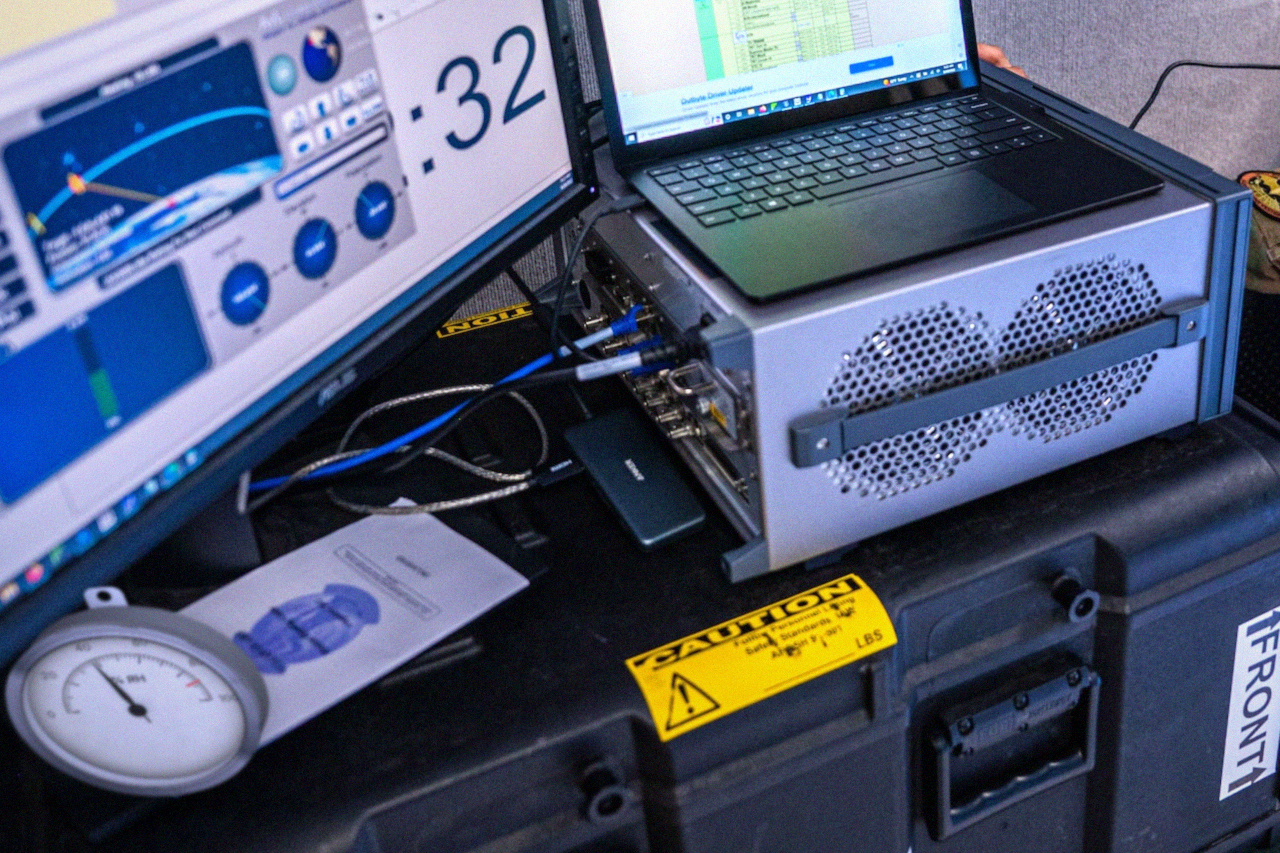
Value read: 40,%
